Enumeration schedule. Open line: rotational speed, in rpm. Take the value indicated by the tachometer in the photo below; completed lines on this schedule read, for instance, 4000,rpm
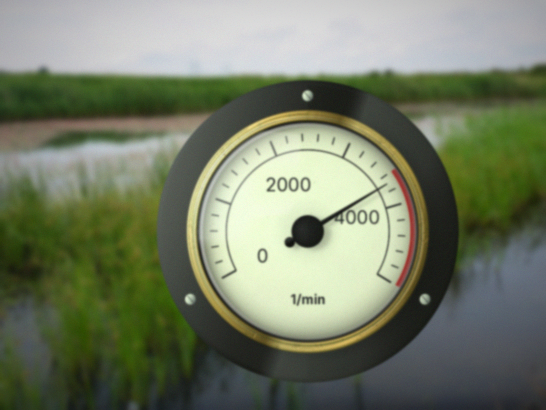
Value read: 3700,rpm
